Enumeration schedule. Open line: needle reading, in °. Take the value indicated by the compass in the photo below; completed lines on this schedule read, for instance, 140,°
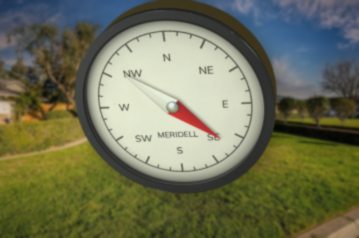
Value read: 130,°
